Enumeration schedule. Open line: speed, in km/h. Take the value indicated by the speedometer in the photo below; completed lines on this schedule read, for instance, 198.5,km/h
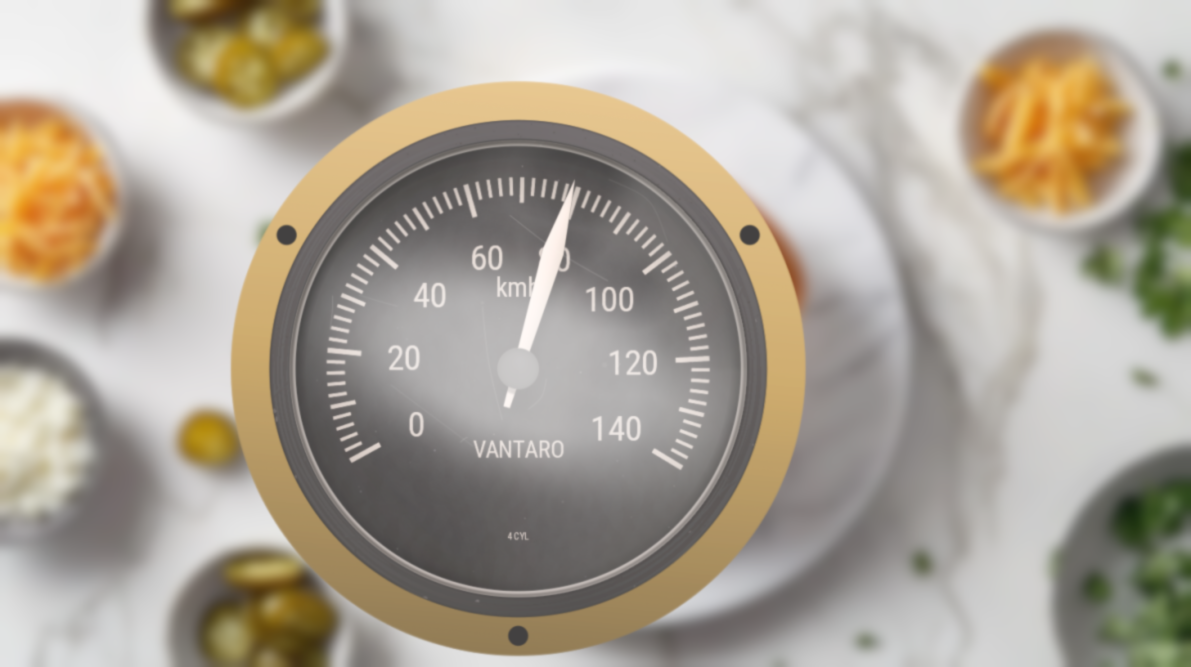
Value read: 79,km/h
